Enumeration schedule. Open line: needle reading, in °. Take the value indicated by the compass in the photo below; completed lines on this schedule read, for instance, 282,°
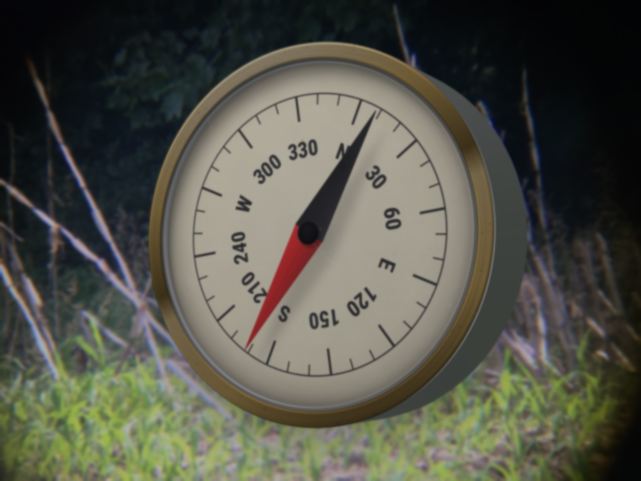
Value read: 190,°
